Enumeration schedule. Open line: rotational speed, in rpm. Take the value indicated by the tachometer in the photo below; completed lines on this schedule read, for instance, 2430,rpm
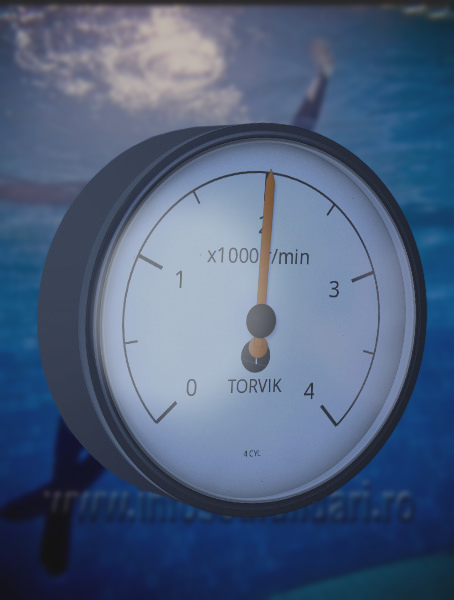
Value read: 2000,rpm
